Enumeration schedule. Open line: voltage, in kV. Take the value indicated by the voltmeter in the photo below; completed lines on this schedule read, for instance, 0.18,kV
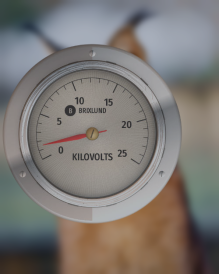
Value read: 1.5,kV
